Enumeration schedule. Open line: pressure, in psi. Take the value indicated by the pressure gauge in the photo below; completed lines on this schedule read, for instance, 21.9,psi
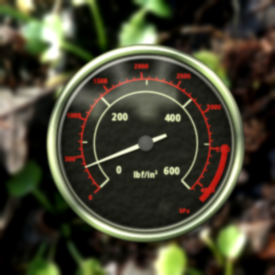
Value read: 50,psi
